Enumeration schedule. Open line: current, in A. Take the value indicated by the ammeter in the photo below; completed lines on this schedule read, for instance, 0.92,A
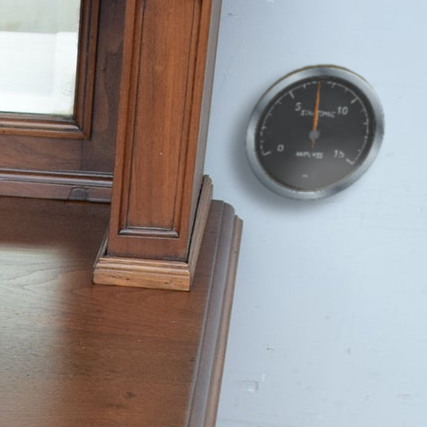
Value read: 7,A
